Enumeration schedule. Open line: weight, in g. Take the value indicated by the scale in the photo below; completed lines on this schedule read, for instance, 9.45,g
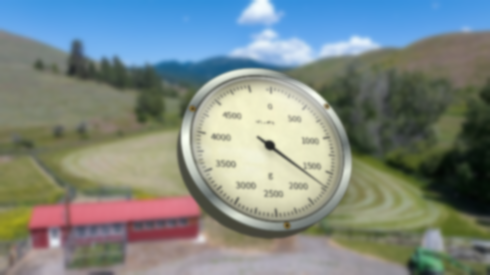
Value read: 1750,g
